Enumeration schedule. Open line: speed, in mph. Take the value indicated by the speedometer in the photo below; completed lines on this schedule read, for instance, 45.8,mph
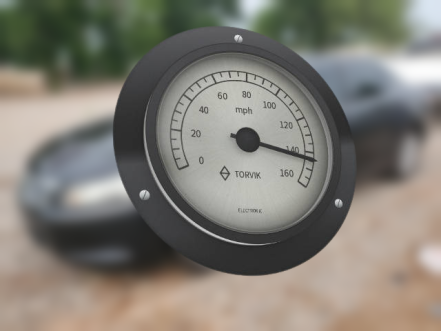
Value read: 145,mph
